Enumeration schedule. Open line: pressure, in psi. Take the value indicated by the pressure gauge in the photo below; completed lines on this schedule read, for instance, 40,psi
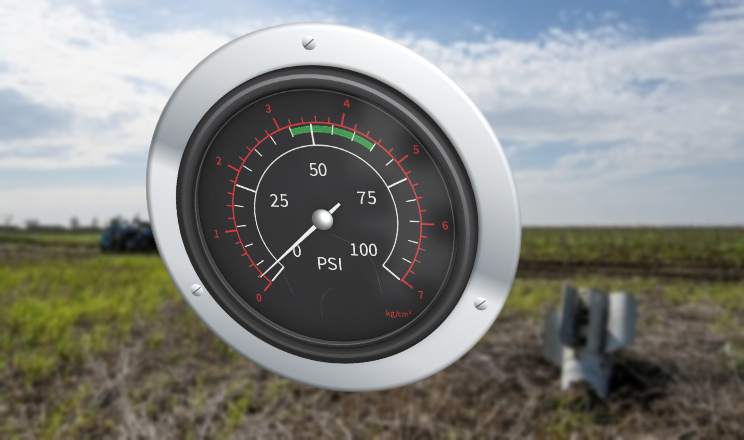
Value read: 2.5,psi
